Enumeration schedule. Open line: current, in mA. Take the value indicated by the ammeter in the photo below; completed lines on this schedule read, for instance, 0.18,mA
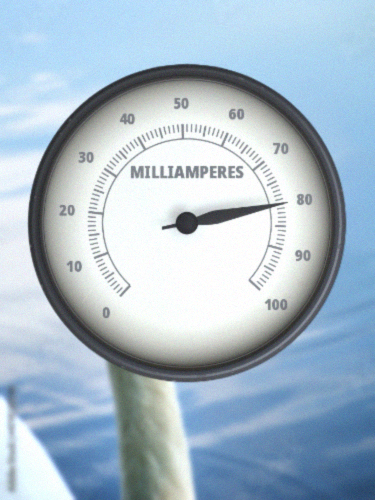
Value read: 80,mA
